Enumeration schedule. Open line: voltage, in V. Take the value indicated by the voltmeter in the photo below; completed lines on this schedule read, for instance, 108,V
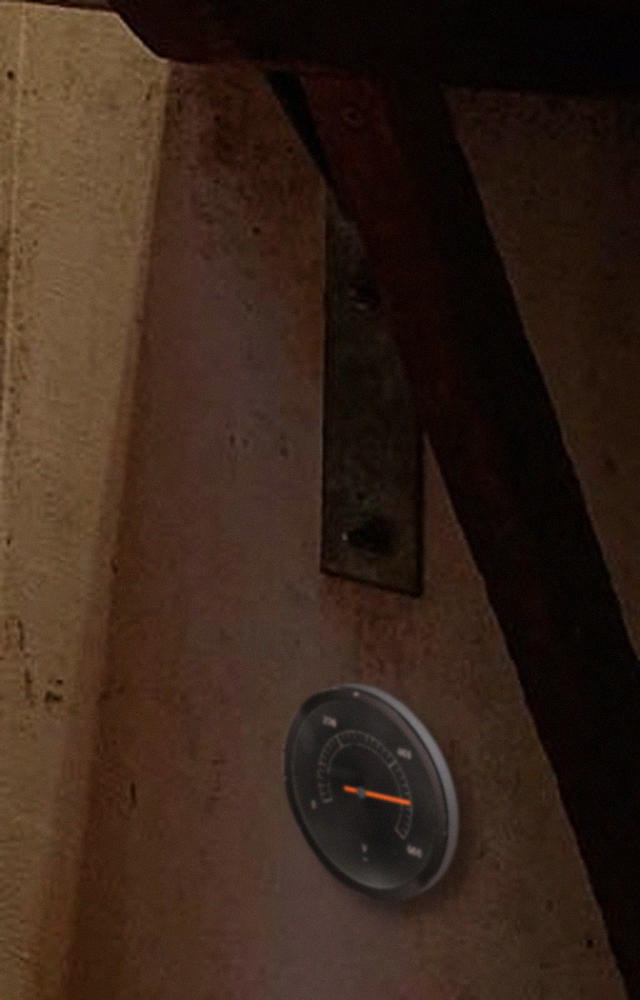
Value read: 500,V
